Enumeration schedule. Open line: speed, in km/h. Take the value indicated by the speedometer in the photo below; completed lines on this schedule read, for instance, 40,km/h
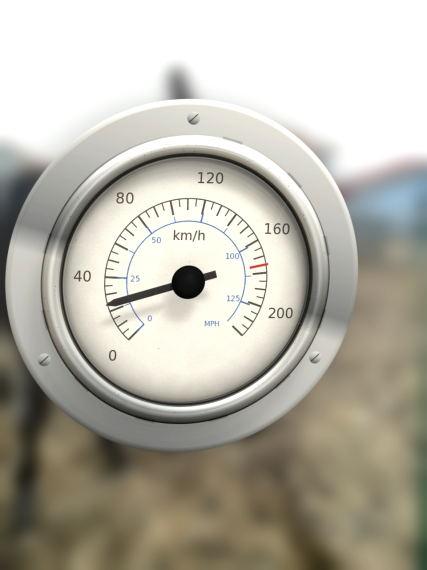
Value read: 25,km/h
